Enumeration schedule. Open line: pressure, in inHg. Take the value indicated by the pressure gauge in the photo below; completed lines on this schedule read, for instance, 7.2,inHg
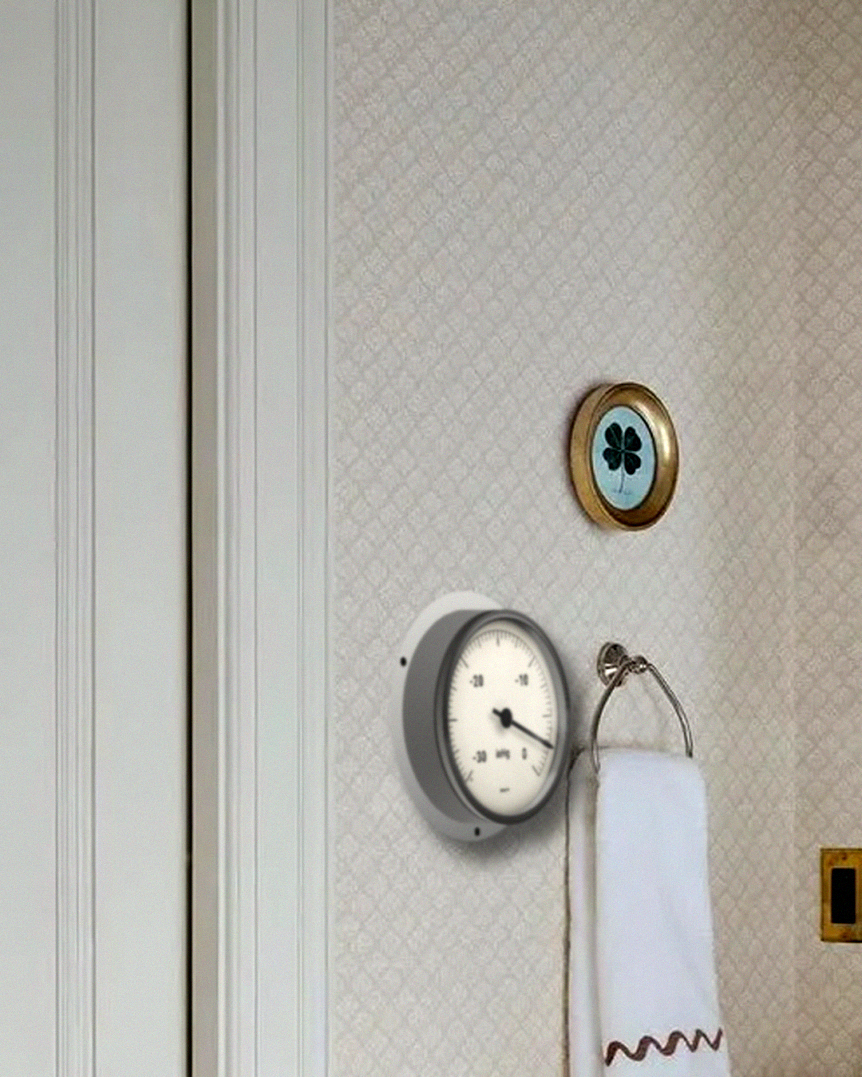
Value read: -2.5,inHg
